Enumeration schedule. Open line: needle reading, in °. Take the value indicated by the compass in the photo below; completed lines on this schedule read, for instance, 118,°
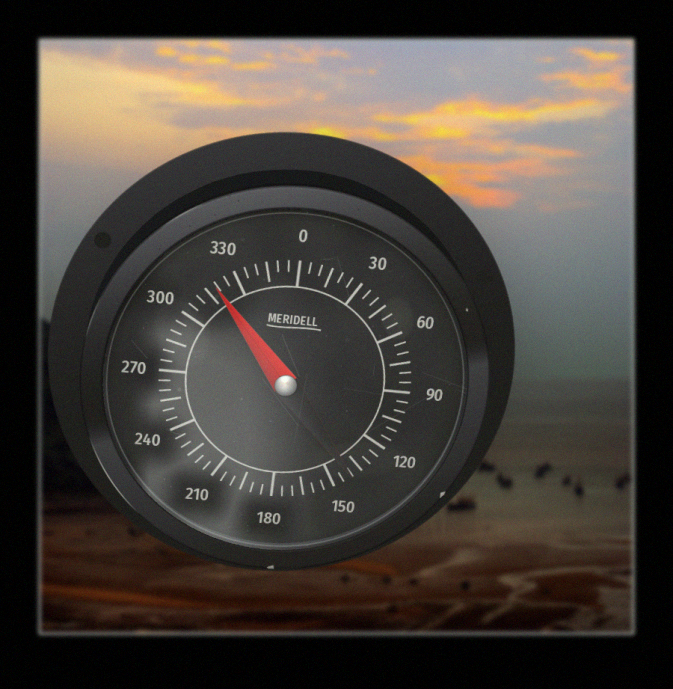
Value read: 320,°
